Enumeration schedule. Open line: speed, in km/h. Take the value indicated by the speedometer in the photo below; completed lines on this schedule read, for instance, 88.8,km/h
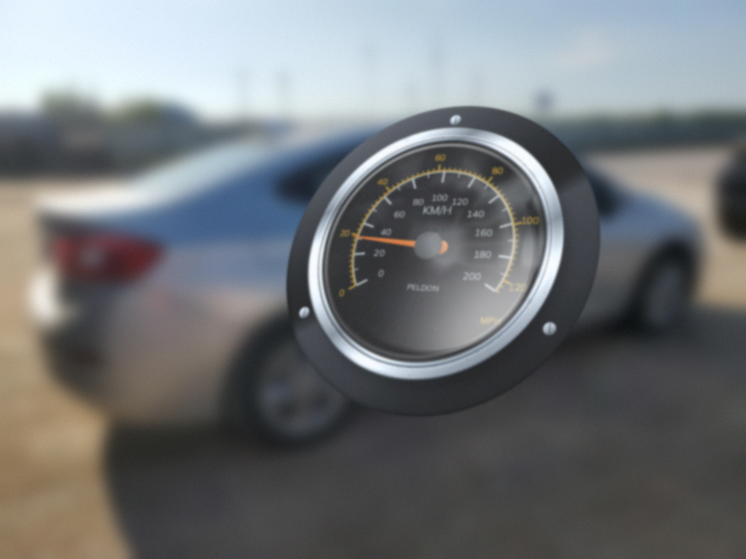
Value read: 30,km/h
